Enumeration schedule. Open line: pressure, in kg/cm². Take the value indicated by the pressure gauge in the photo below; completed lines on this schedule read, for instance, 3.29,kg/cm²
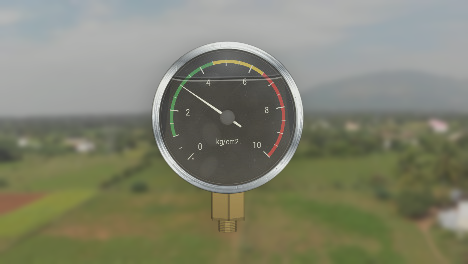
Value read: 3,kg/cm²
